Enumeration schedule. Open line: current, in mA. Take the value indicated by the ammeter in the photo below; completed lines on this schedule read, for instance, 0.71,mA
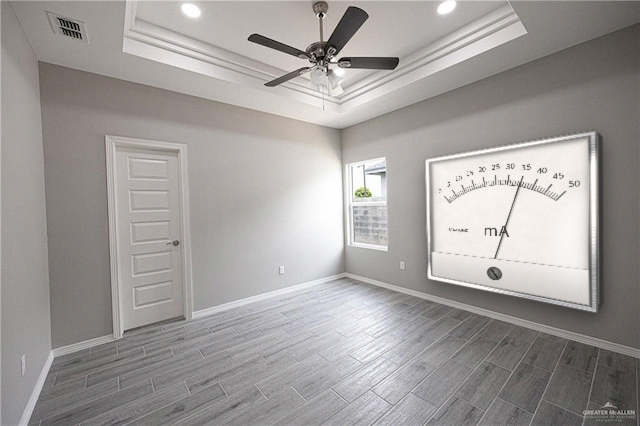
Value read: 35,mA
